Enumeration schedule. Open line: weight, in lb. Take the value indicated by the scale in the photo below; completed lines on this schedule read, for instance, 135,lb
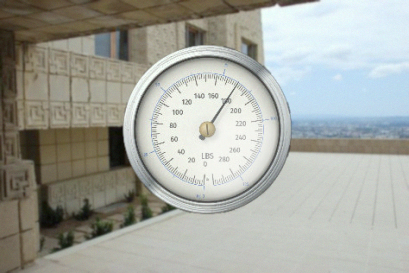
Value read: 180,lb
